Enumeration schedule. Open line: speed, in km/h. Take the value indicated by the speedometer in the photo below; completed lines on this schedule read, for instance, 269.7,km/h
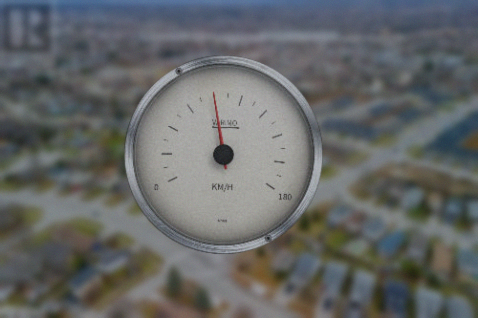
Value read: 80,km/h
